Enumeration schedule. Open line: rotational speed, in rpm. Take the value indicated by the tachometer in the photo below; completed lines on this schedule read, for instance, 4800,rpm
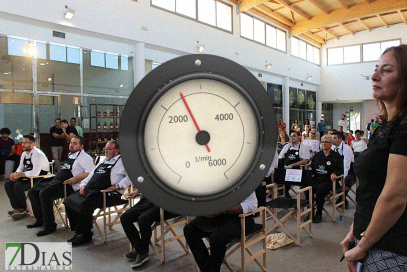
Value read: 2500,rpm
